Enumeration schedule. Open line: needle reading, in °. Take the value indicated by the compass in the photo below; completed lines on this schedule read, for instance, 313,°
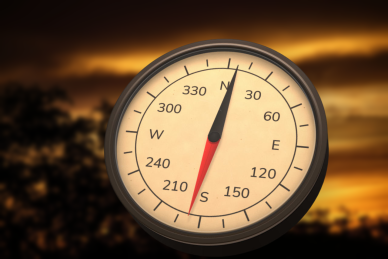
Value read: 187.5,°
